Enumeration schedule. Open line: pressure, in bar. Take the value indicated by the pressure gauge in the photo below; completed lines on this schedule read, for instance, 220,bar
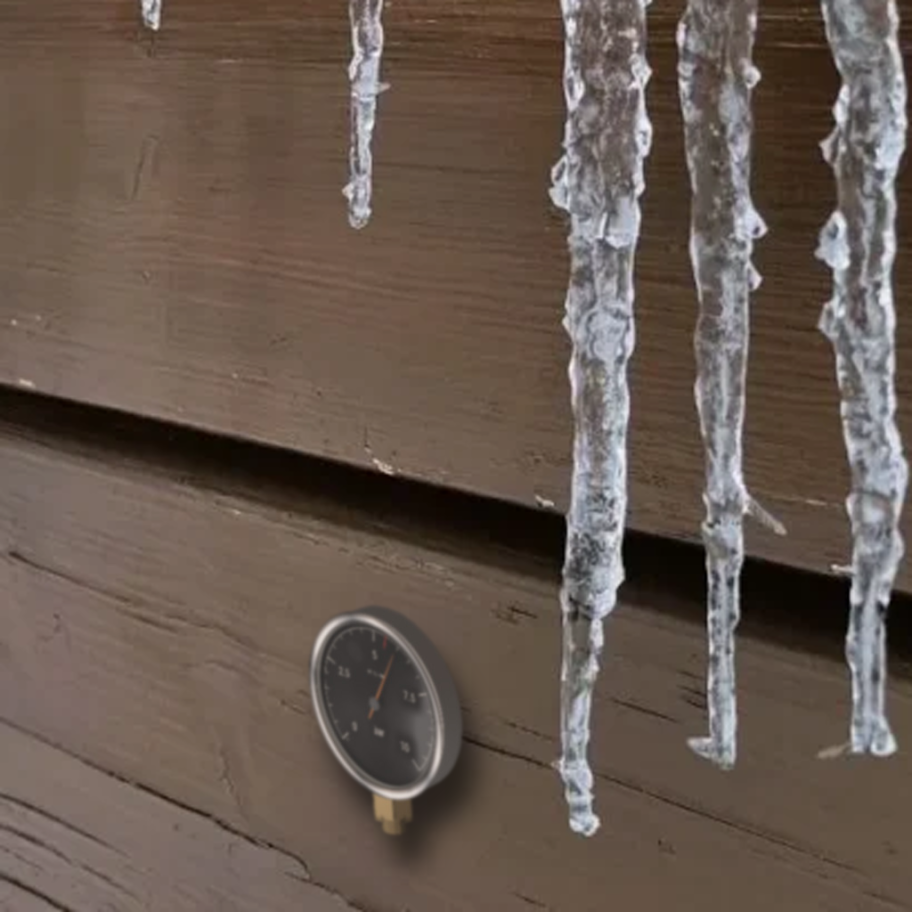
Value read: 6,bar
